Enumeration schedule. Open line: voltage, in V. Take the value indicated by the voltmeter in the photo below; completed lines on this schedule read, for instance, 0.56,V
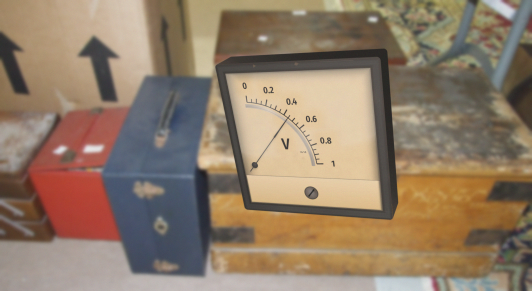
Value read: 0.45,V
